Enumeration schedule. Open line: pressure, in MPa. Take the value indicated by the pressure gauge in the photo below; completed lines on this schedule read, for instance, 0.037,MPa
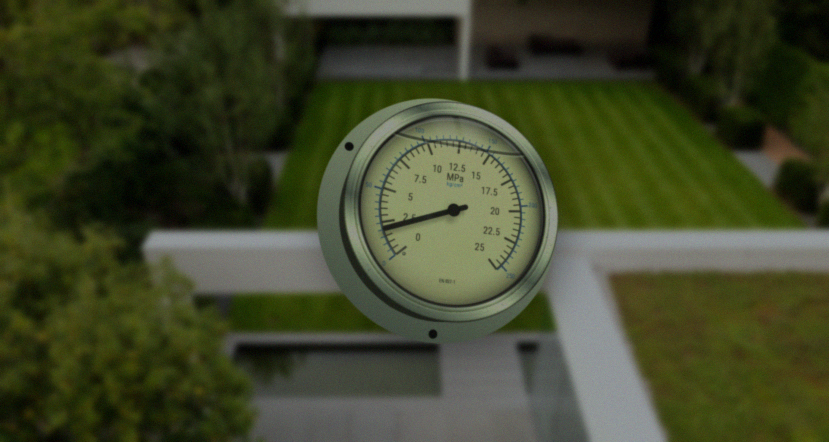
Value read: 2,MPa
